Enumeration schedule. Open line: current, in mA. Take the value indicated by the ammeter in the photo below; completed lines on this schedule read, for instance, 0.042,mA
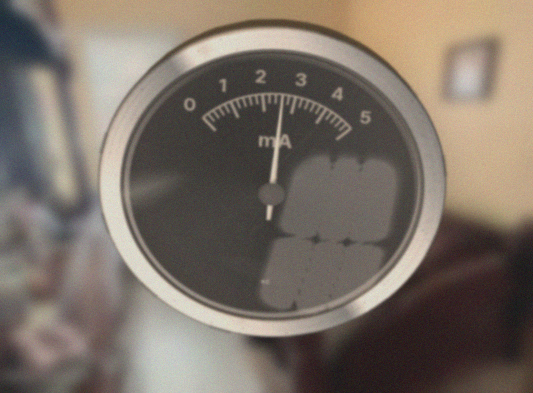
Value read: 2.6,mA
